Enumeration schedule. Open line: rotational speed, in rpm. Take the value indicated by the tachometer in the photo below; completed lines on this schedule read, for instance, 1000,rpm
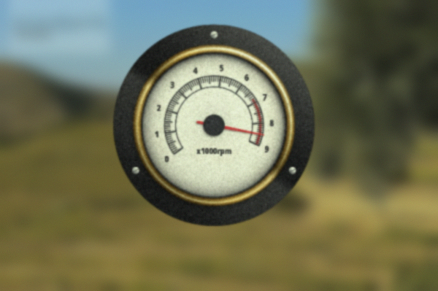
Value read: 8500,rpm
